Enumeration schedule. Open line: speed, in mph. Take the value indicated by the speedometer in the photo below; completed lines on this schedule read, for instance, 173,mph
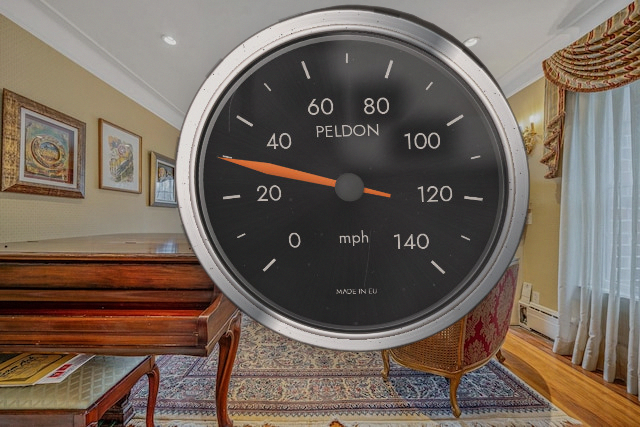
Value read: 30,mph
